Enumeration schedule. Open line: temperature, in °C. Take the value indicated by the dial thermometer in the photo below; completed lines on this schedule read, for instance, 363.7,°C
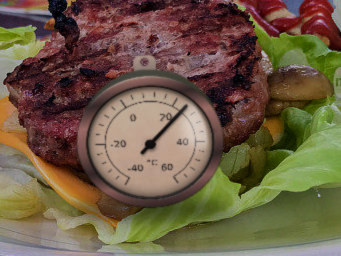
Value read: 24,°C
